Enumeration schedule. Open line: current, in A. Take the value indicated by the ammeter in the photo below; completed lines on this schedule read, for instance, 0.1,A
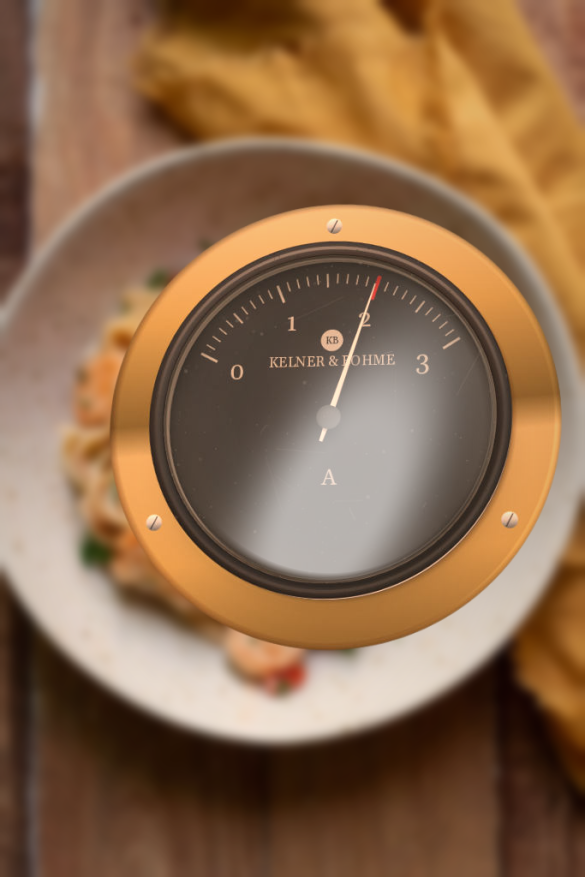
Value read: 2,A
